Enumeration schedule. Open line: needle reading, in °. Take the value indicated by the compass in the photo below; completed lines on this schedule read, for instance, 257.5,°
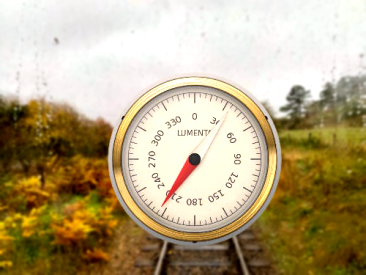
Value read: 215,°
